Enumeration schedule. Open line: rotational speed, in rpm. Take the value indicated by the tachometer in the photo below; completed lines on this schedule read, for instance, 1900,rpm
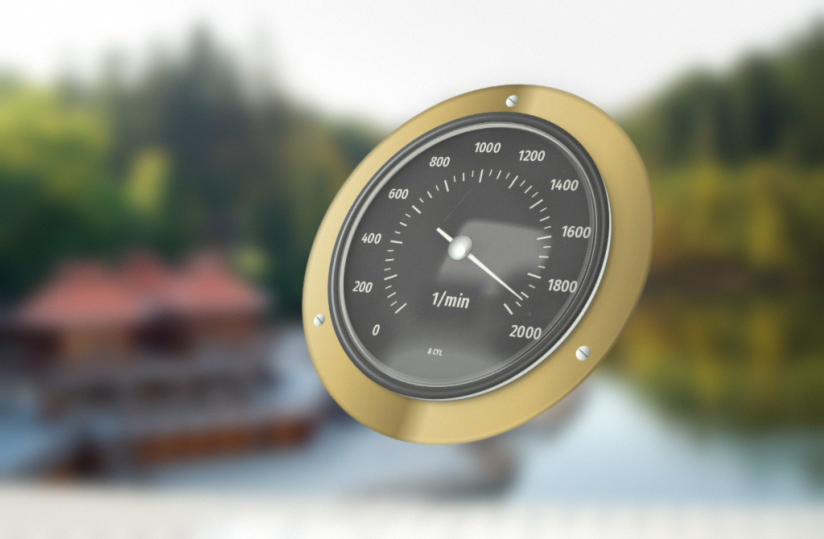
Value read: 1925,rpm
